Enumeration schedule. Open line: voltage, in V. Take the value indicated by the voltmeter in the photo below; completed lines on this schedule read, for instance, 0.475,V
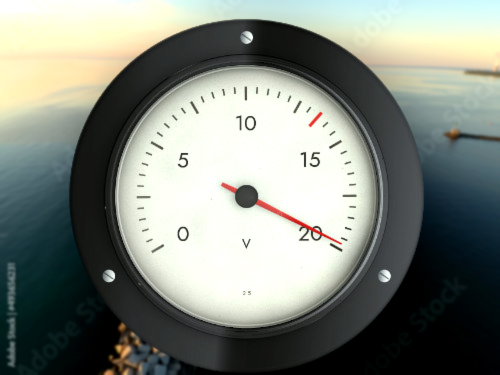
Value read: 19.75,V
